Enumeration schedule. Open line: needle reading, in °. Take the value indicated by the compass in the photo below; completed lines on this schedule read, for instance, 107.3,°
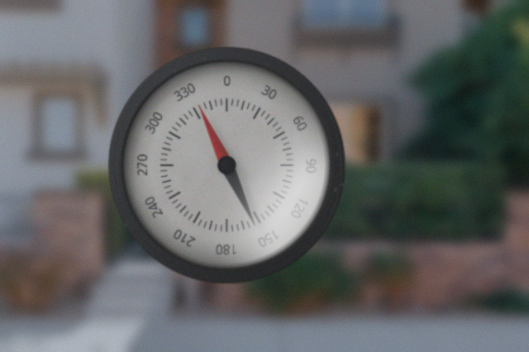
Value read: 335,°
